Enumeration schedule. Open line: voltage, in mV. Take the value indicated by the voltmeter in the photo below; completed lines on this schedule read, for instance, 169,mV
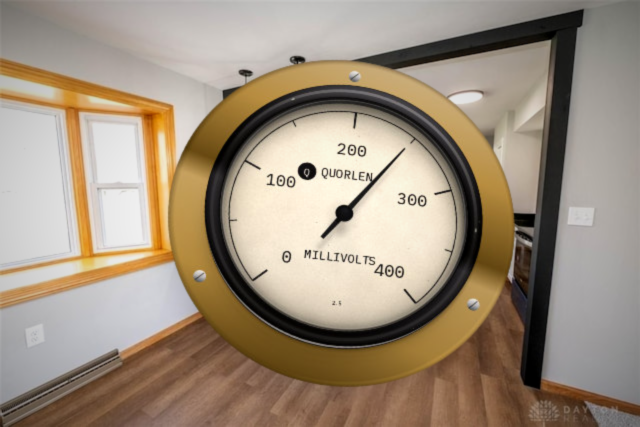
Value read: 250,mV
